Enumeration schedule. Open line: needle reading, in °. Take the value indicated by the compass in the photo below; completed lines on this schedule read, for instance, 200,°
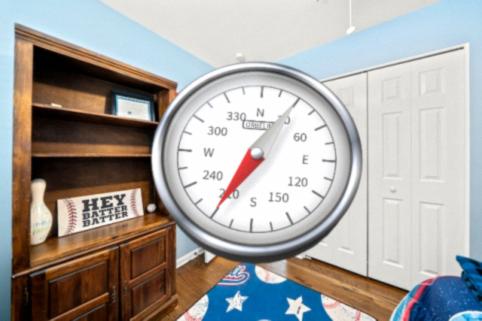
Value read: 210,°
